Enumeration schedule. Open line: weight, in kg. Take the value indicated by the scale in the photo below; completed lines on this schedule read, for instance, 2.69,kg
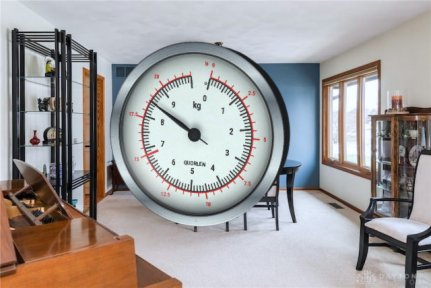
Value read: 8.5,kg
